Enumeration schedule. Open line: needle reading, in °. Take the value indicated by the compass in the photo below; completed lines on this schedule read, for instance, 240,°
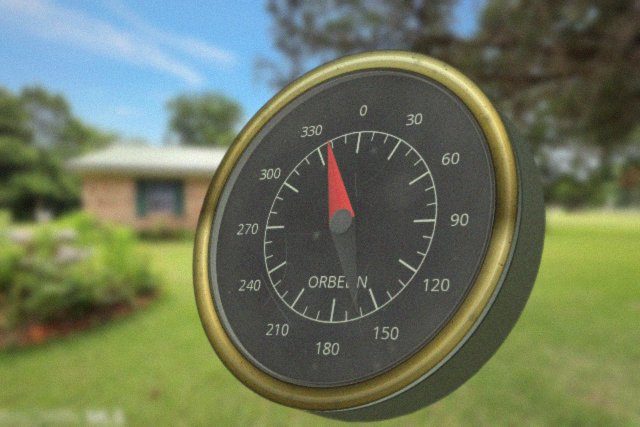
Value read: 340,°
